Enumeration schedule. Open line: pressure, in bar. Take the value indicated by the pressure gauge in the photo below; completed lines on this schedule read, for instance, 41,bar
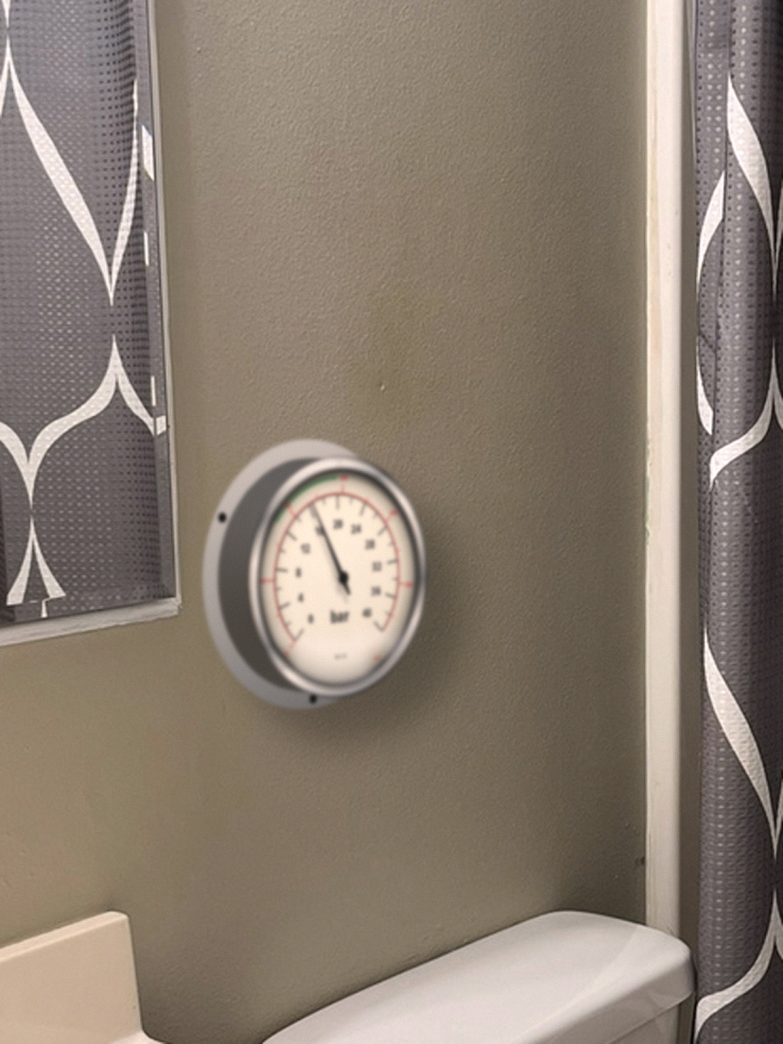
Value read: 16,bar
